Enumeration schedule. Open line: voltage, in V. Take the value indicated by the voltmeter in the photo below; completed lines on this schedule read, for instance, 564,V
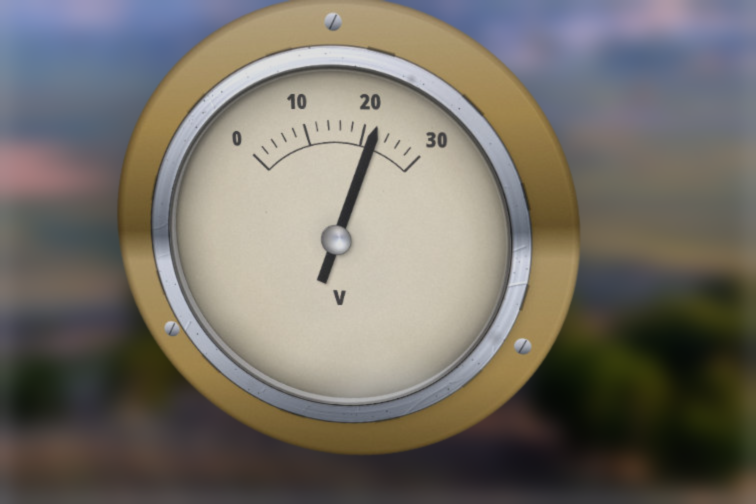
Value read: 22,V
